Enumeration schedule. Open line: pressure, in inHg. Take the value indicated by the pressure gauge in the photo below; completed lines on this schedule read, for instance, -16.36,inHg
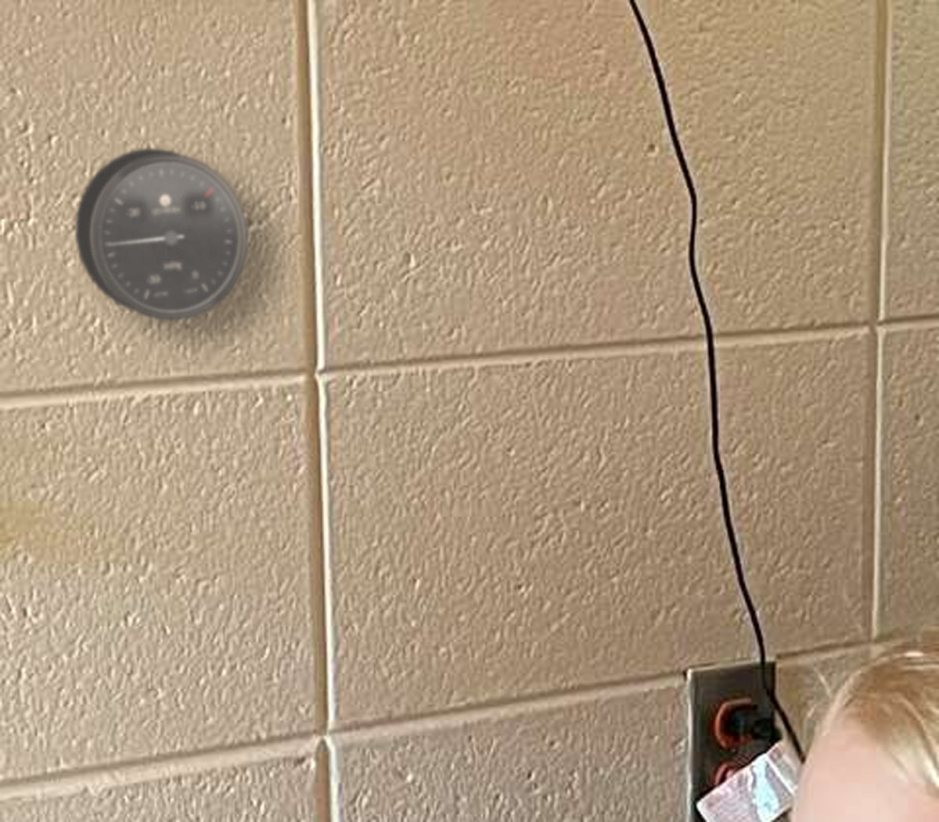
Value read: -24,inHg
